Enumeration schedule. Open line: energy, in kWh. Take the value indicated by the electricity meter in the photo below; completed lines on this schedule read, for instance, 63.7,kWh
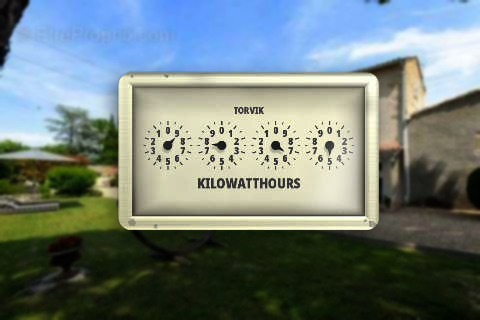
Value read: 8765,kWh
